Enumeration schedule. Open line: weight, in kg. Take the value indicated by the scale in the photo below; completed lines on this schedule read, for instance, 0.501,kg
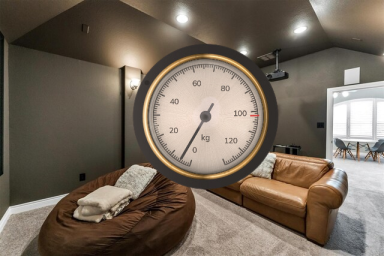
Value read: 5,kg
